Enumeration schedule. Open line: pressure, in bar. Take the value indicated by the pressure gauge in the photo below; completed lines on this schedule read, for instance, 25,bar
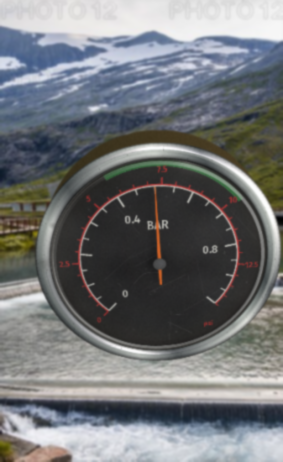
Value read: 0.5,bar
